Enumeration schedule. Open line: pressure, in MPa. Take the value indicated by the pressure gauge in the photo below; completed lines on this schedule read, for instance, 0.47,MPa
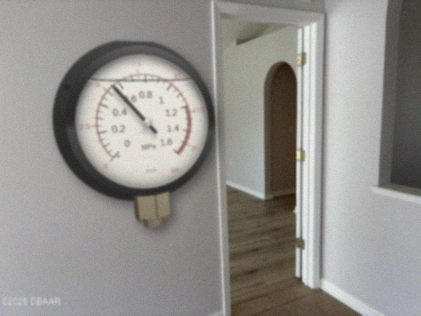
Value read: 0.55,MPa
